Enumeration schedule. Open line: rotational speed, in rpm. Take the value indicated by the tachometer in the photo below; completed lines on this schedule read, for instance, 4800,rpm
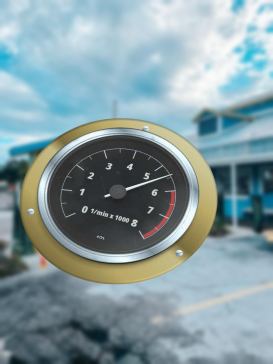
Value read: 5500,rpm
